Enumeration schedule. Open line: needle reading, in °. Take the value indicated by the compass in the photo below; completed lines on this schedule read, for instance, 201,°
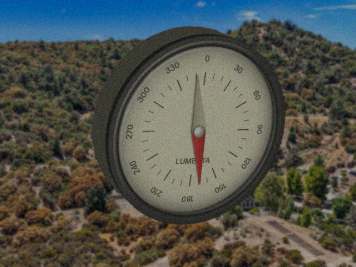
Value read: 170,°
